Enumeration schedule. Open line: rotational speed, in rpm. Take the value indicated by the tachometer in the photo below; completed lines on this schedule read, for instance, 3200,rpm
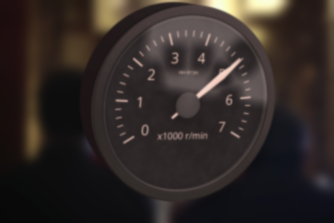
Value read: 5000,rpm
